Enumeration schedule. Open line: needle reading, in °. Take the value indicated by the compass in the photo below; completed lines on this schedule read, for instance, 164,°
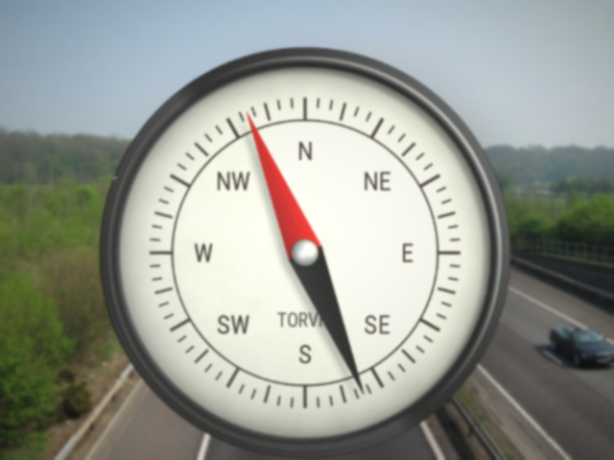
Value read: 337.5,°
